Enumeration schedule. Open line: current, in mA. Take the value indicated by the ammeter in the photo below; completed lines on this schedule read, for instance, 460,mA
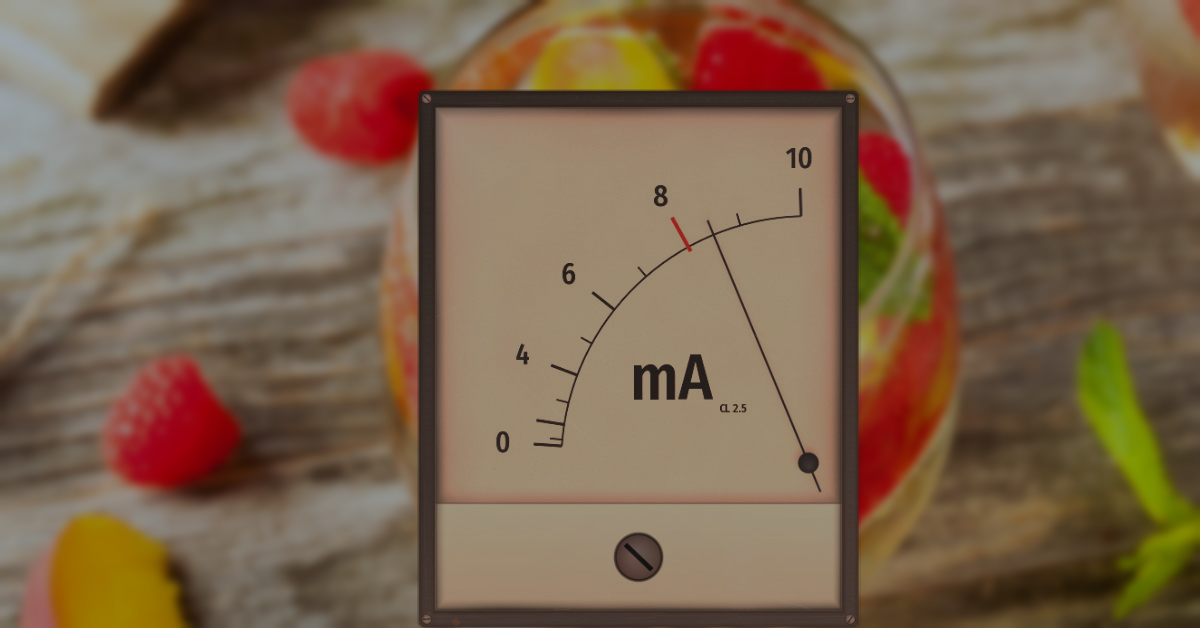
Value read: 8.5,mA
